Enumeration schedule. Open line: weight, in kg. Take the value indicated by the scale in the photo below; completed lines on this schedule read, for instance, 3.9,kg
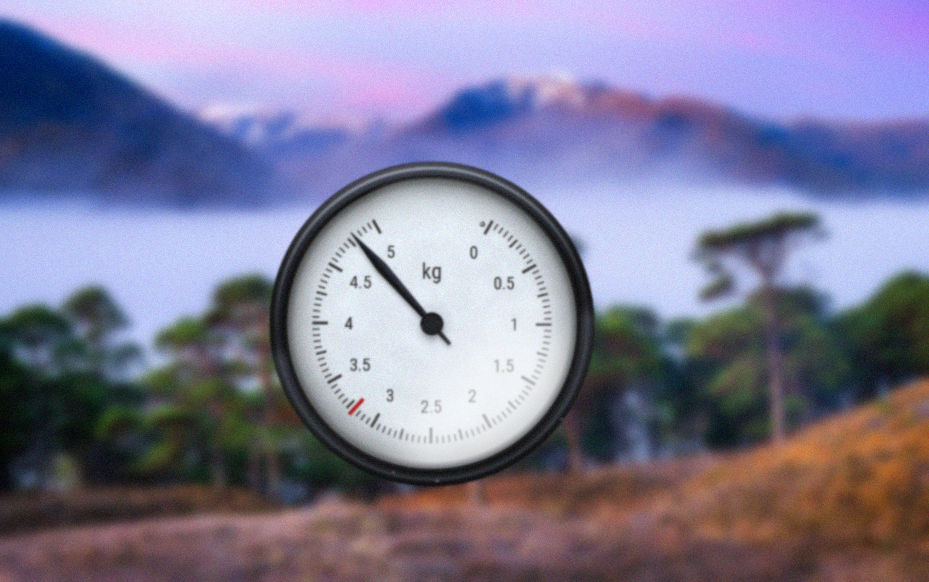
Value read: 4.8,kg
